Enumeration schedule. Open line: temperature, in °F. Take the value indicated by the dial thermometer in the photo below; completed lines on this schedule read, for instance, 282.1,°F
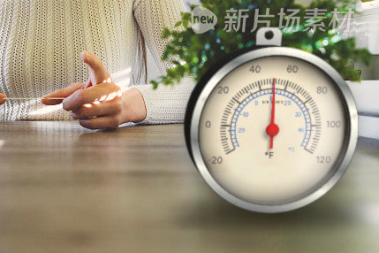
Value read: 50,°F
